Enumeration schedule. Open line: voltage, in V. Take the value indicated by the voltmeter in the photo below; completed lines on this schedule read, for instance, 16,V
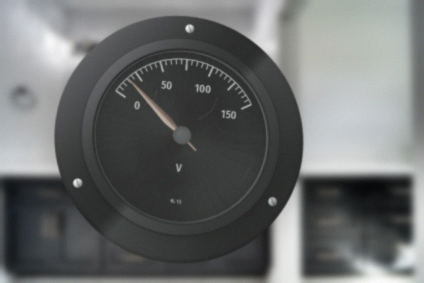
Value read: 15,V
